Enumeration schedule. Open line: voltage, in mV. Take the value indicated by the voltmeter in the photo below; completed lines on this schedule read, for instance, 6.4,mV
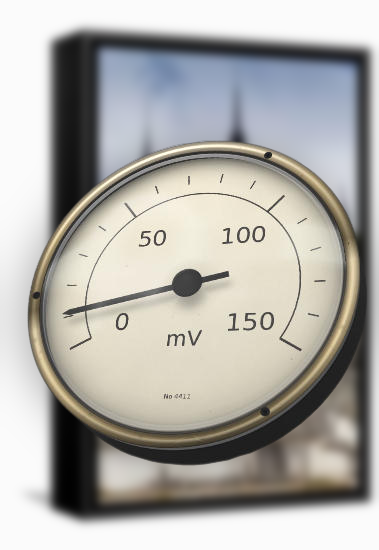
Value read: 10,mV
